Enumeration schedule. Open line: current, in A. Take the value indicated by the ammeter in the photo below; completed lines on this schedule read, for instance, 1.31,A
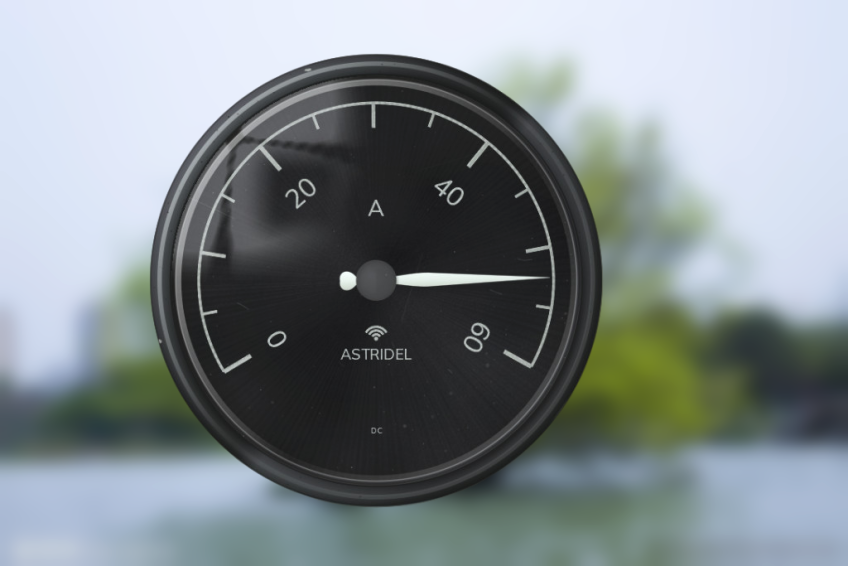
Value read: 52.5,A
